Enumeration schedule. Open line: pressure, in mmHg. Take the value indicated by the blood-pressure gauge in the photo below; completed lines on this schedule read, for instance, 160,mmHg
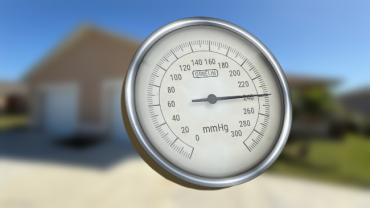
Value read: 240,mmHg
